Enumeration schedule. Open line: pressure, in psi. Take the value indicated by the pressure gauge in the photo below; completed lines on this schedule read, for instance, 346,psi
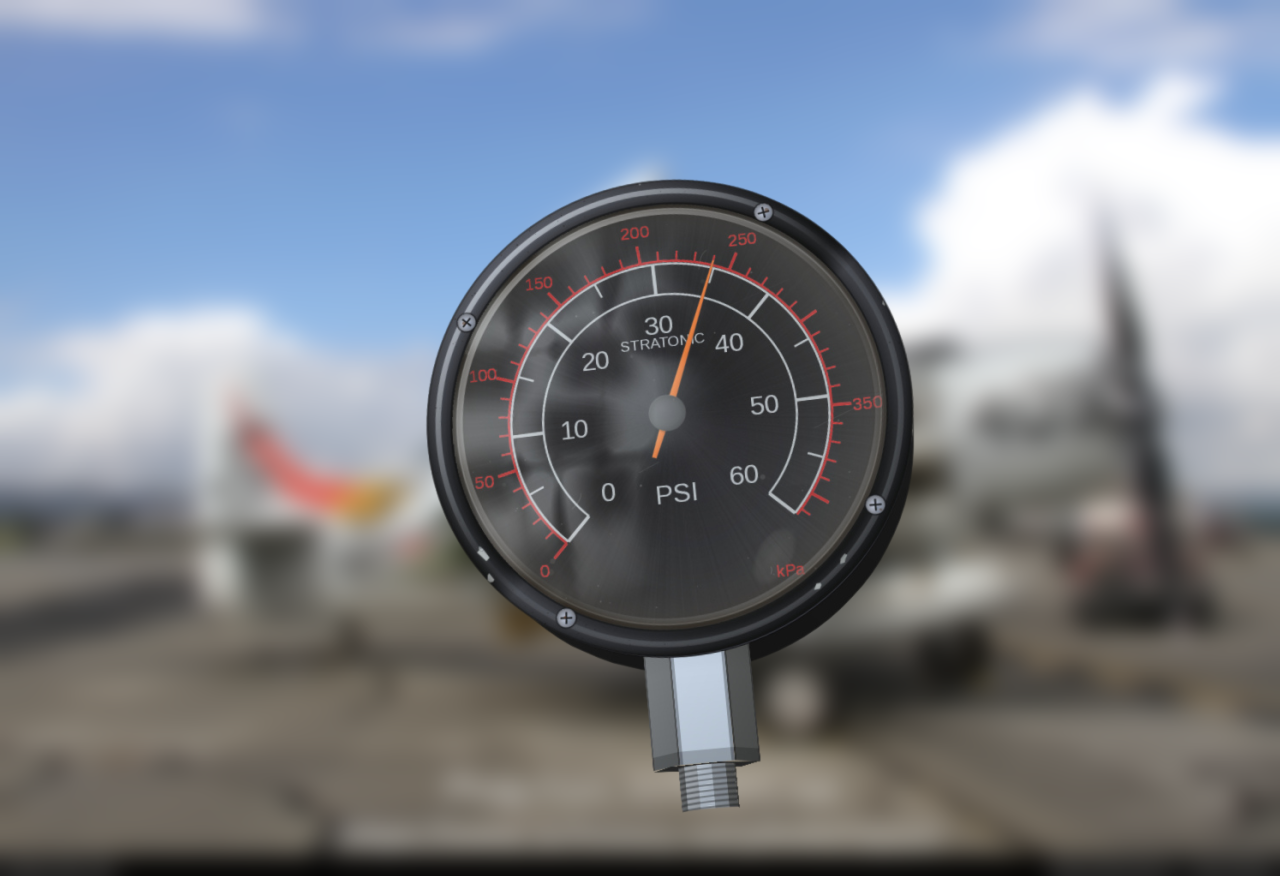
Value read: 35,psi
